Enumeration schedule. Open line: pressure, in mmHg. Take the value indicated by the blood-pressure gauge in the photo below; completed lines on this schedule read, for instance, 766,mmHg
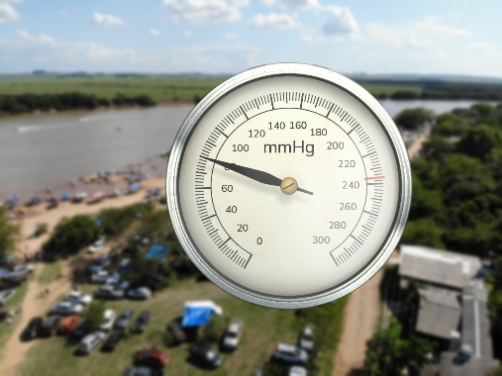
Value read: 80,mmHg
